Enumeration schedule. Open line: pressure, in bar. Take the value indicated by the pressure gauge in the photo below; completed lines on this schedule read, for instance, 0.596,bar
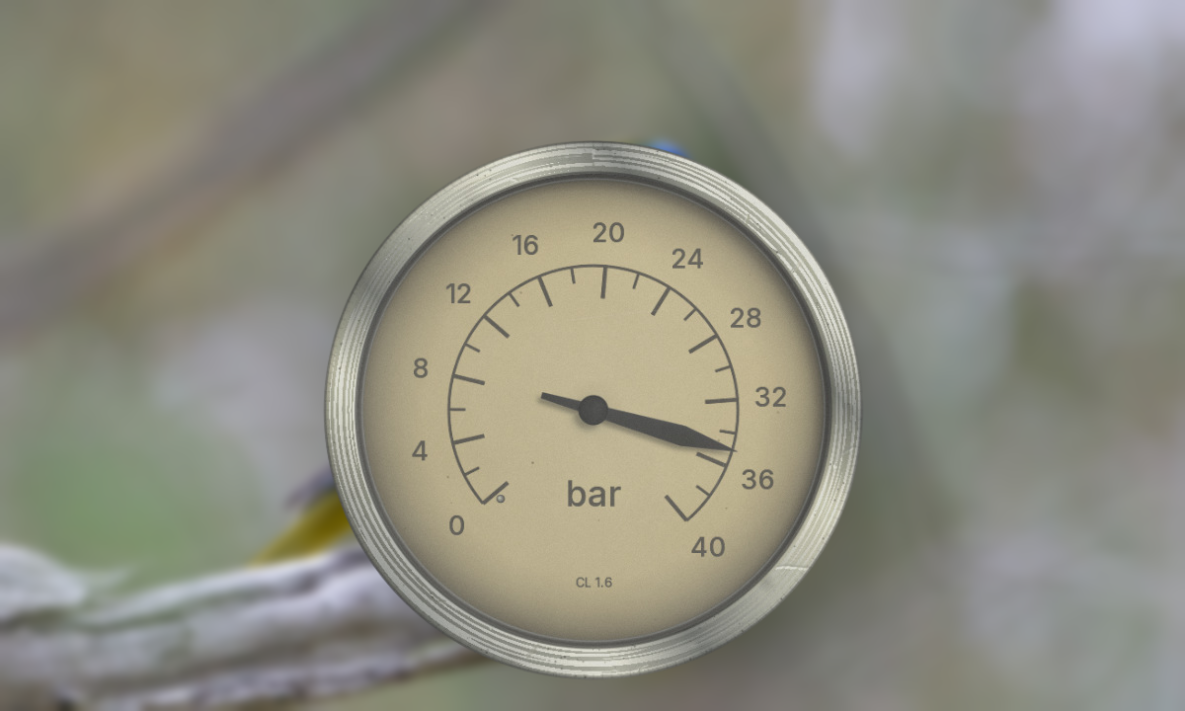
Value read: 35,bar
